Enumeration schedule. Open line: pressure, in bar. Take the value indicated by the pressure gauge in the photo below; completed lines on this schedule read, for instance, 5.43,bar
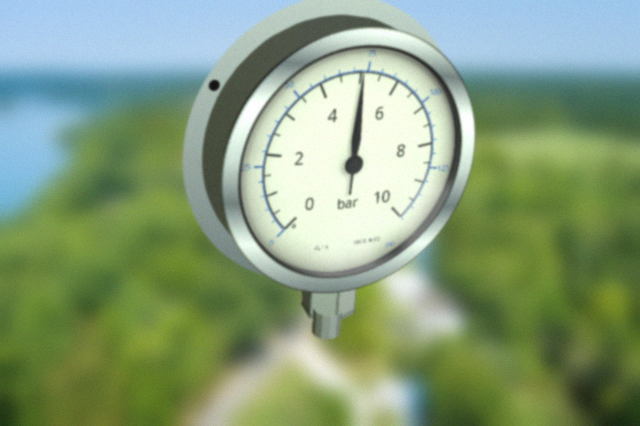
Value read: 5,bar
